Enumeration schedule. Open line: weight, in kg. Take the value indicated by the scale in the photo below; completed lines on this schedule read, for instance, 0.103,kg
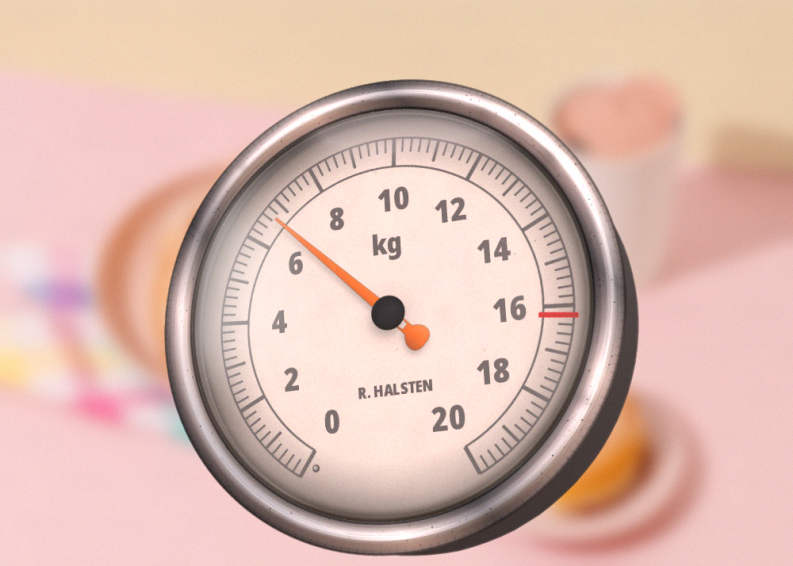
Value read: 6.7,kg
